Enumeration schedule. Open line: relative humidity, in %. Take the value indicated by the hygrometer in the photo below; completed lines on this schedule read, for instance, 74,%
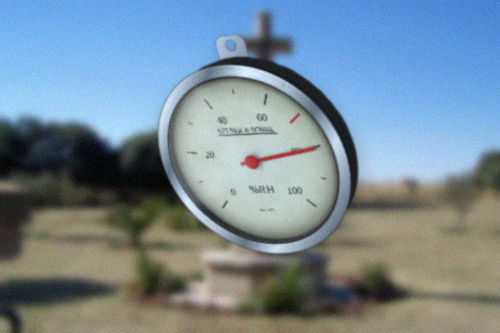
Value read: 80,%
